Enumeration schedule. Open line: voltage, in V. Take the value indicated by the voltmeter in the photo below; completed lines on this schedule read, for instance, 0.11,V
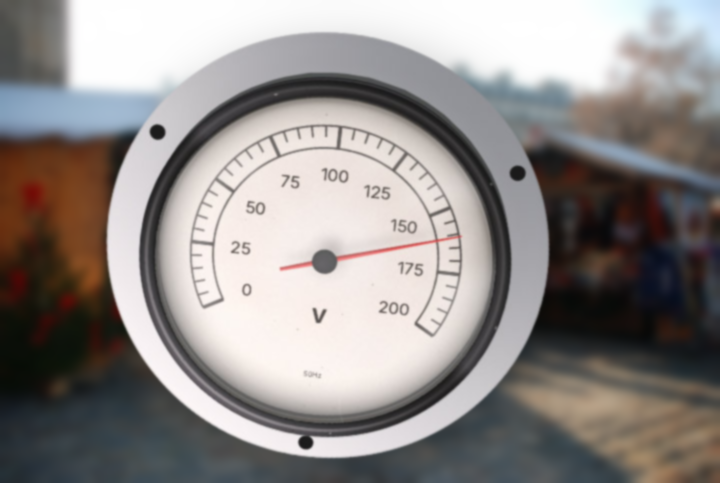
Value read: 160,V
